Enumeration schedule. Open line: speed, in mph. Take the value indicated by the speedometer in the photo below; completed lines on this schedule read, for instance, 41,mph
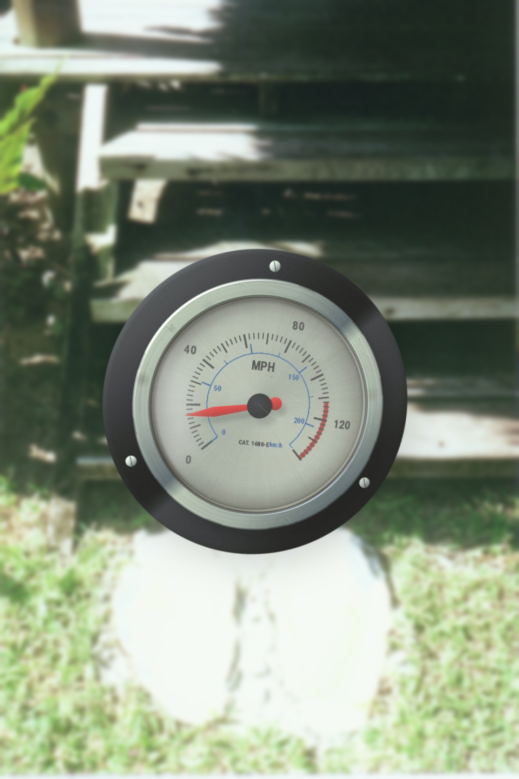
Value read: 16,mph
